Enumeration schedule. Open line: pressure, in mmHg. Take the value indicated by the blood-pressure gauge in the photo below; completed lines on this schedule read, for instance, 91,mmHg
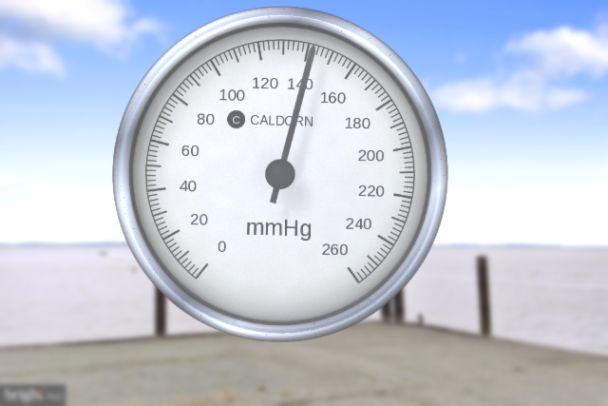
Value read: 142,mmHg
